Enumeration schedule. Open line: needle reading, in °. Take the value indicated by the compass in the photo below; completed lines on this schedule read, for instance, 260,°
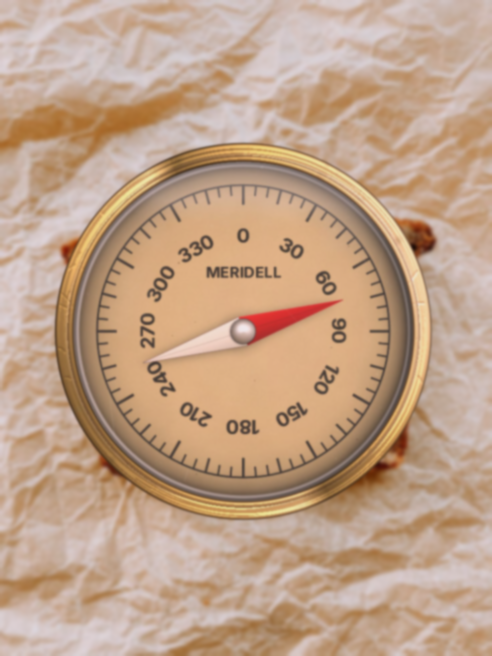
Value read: 72.5,°
